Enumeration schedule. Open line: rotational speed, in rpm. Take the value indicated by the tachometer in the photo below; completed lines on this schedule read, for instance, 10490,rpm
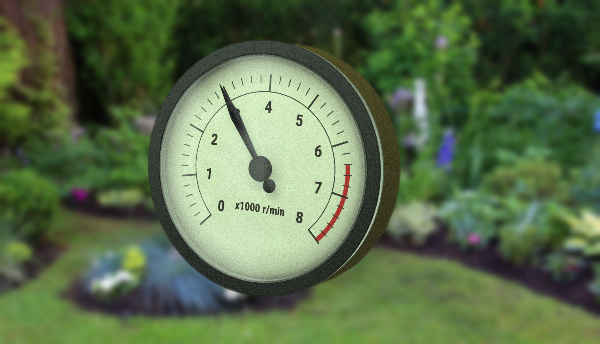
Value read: 3000,rpm
